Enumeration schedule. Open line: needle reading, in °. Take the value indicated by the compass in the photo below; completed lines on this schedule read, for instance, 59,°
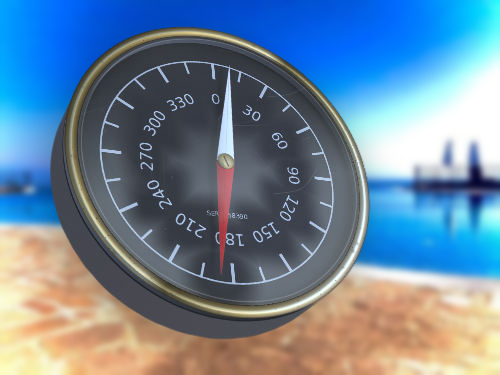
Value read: 187.5,°
